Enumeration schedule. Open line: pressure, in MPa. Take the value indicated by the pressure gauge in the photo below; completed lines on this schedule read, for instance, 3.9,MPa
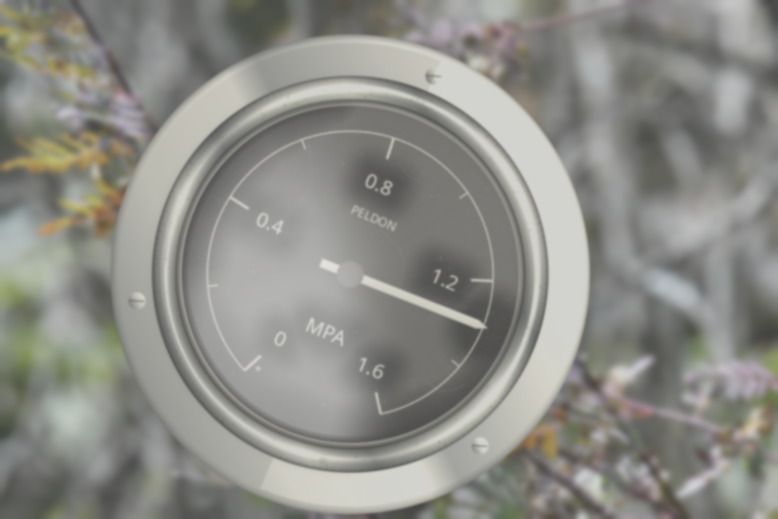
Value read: 1.3,MPa
